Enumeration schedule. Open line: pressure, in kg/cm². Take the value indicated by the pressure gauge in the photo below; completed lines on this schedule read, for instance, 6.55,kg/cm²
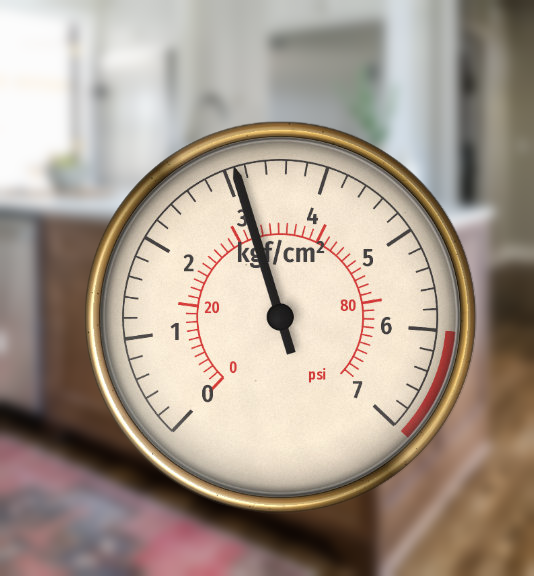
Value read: 3.1,kg/cm²
